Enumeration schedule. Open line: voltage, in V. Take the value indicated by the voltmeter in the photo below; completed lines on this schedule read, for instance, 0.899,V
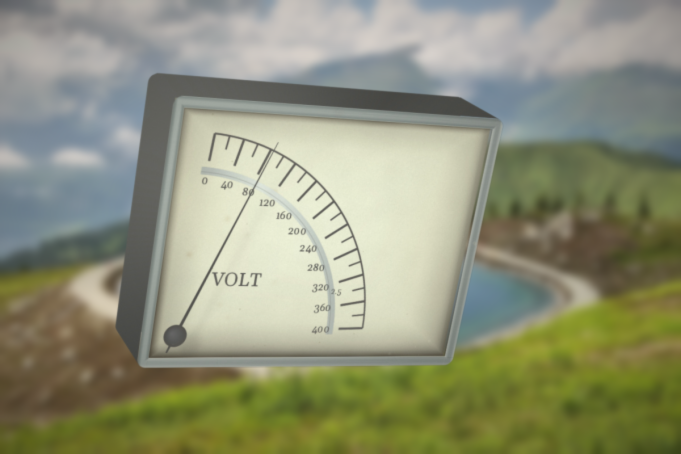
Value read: 80,V
